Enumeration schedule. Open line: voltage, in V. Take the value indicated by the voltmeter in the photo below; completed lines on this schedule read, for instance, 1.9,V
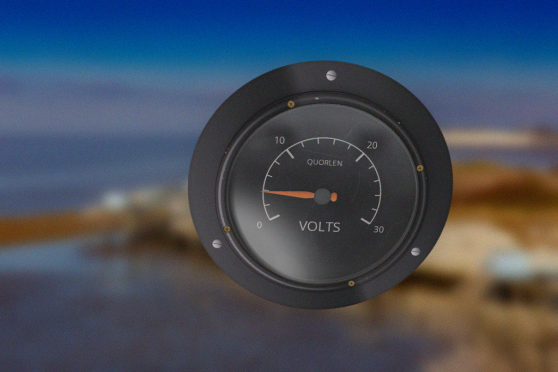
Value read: 4,V
